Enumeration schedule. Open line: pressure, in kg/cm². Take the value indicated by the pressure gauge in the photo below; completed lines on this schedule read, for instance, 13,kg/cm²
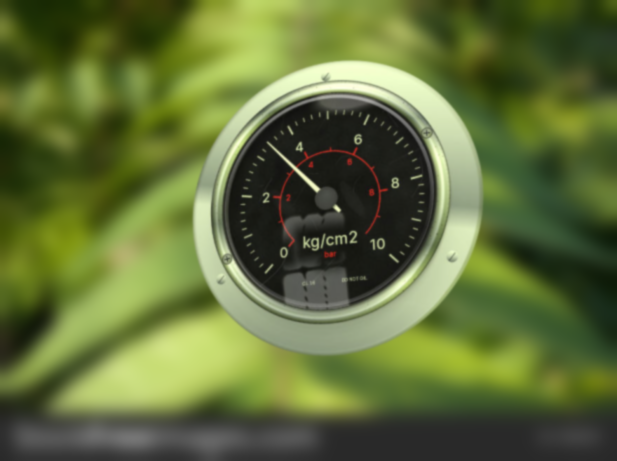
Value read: 3.4,kg/cm²
